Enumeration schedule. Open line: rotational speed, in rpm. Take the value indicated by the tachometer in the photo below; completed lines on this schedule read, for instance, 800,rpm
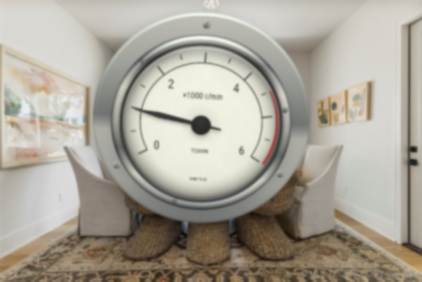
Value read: 1000,rpm
